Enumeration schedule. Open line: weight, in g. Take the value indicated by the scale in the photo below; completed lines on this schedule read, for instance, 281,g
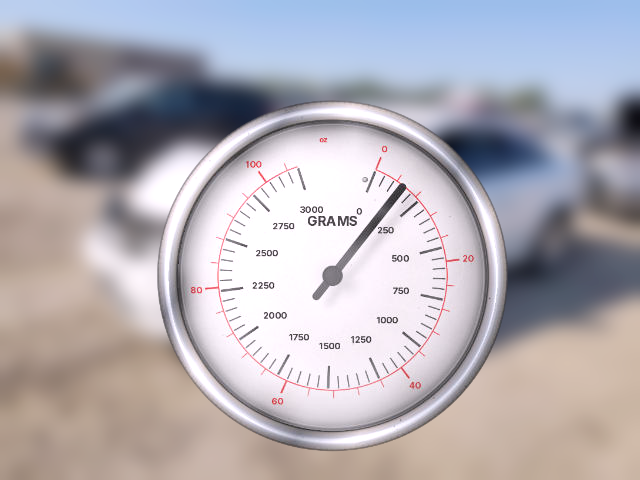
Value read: 150,g
